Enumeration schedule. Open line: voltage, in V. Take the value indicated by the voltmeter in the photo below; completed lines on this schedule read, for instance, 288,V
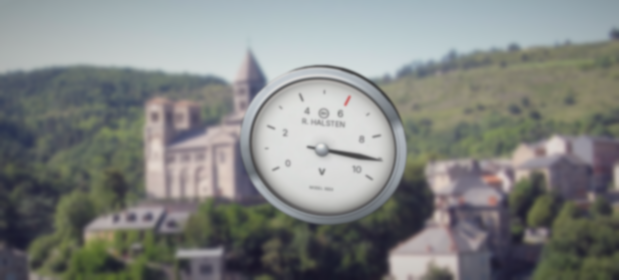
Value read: 9,V
